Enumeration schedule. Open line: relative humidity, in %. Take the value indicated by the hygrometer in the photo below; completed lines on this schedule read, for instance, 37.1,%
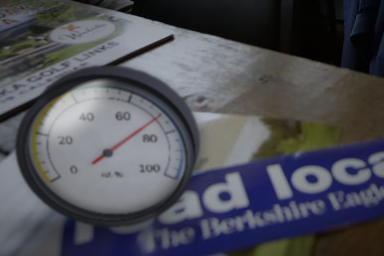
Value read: 72,%
